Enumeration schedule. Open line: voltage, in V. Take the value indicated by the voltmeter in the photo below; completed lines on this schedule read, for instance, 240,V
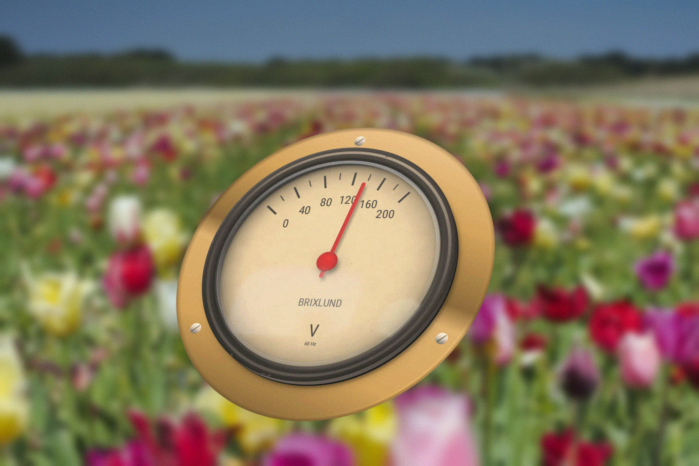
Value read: 140,V
